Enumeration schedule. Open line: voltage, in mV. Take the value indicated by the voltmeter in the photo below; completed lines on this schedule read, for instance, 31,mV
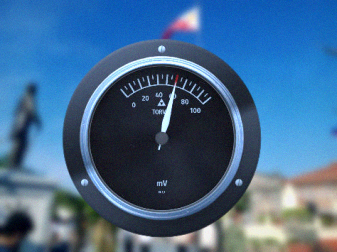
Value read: 60,mV
